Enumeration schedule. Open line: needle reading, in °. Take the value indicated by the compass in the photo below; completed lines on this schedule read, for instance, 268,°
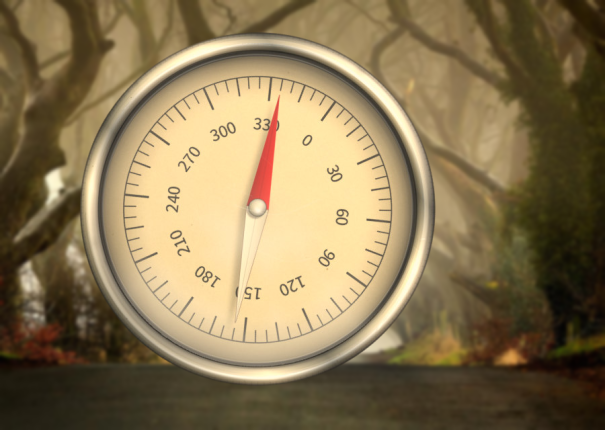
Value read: 335,°
